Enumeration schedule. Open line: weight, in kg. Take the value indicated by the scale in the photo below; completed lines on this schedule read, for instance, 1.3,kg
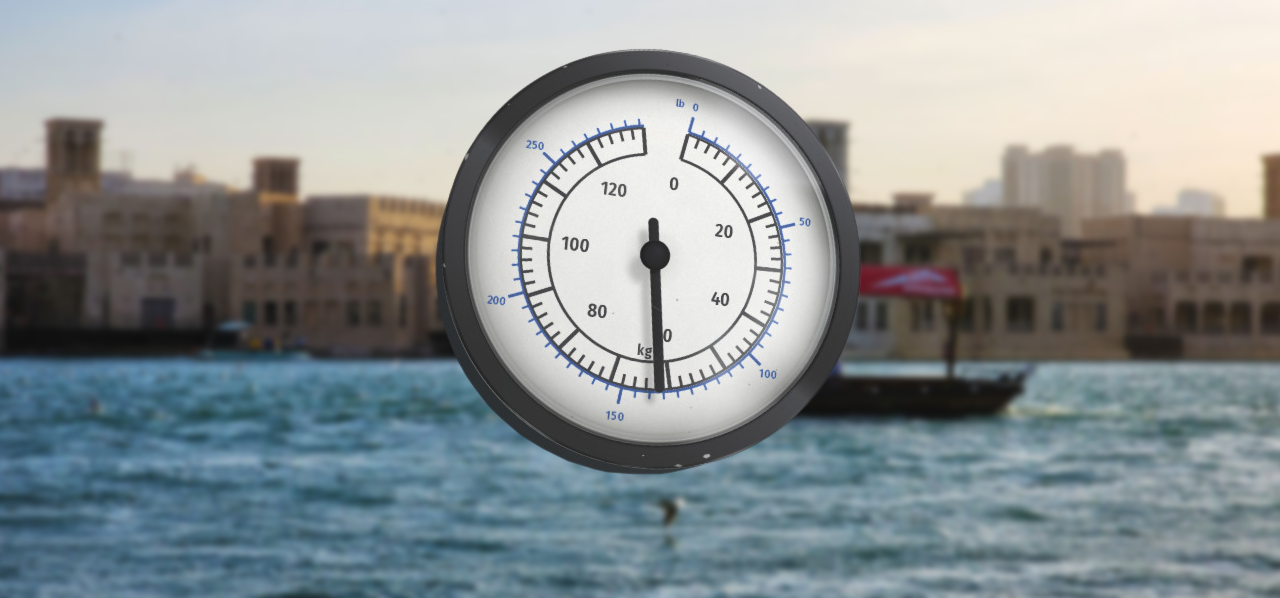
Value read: 62,kg
